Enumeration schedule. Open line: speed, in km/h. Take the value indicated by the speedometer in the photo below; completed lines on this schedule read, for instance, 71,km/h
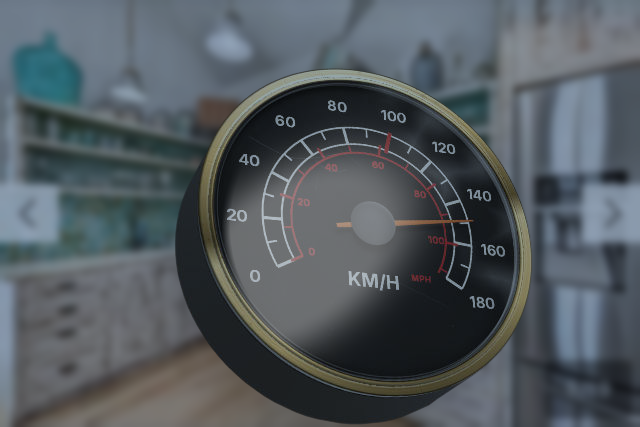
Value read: 150,km/h
